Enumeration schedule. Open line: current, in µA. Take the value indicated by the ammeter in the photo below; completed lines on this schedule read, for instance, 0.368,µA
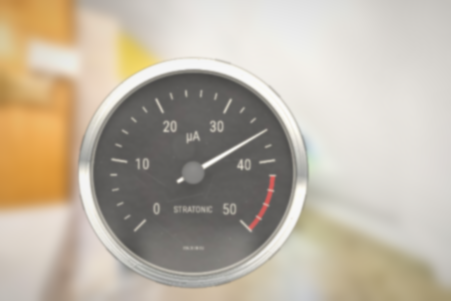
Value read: 36,µA
